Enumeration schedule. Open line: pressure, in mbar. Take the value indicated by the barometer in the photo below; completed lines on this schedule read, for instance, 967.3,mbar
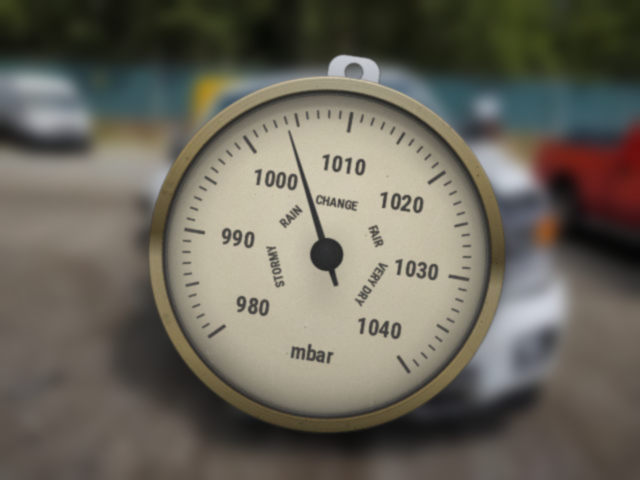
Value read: 1004,mbar
